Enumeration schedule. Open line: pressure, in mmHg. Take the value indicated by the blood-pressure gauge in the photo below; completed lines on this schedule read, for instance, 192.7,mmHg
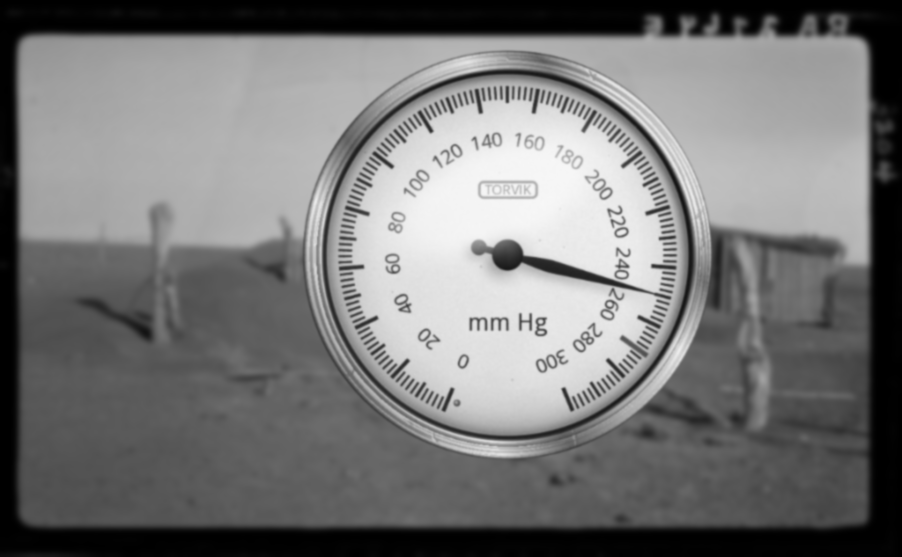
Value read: 250,mmHg
